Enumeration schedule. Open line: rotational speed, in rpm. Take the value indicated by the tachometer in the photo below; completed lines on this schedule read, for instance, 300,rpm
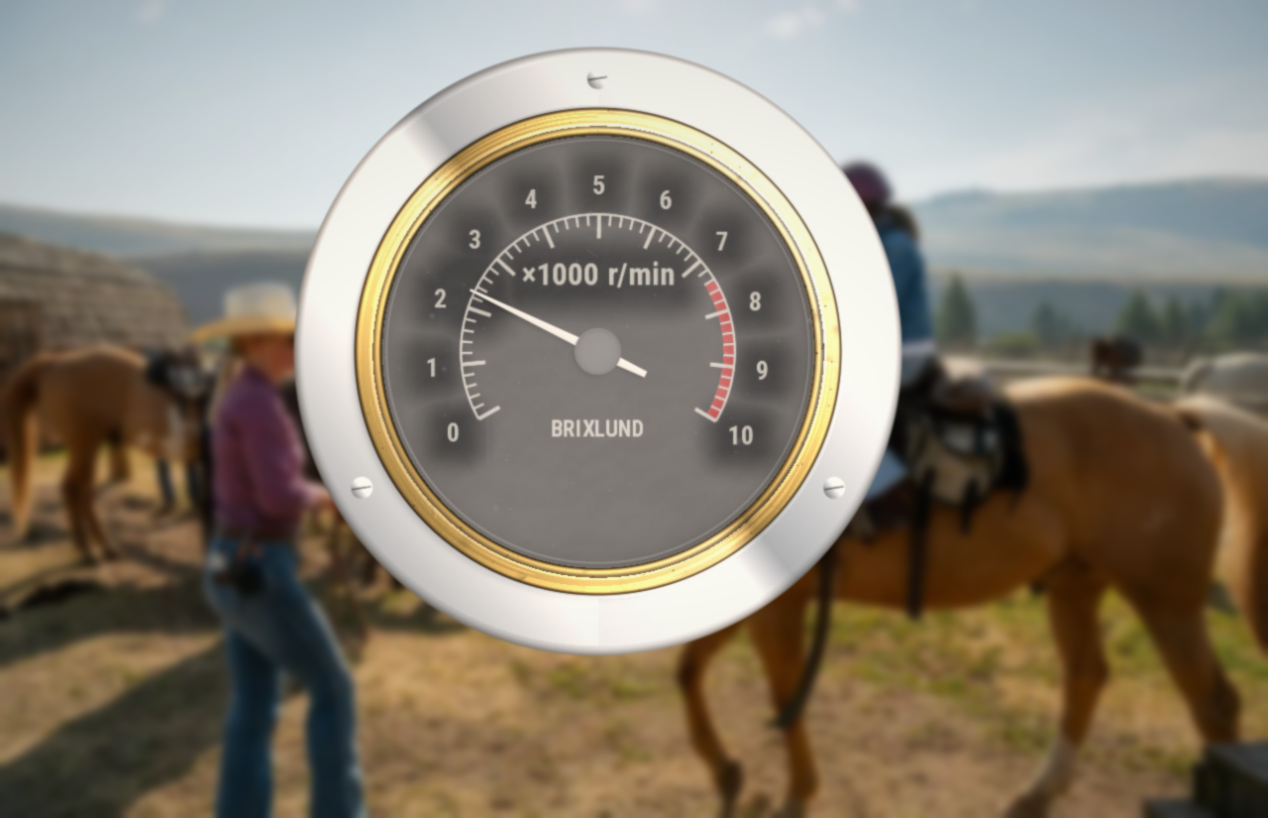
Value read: 2300,rpm
